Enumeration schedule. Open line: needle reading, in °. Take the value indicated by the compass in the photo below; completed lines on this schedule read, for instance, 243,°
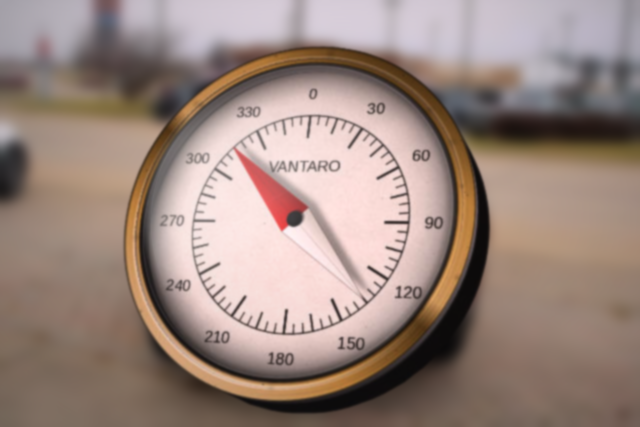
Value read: 315,°
